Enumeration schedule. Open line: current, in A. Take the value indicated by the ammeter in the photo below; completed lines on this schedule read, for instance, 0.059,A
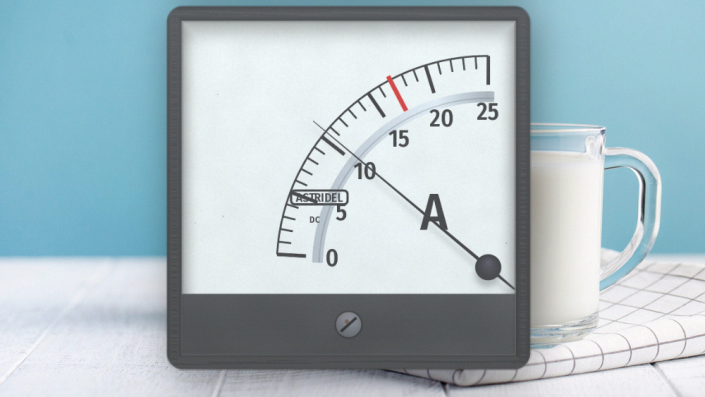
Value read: 10.5,A
